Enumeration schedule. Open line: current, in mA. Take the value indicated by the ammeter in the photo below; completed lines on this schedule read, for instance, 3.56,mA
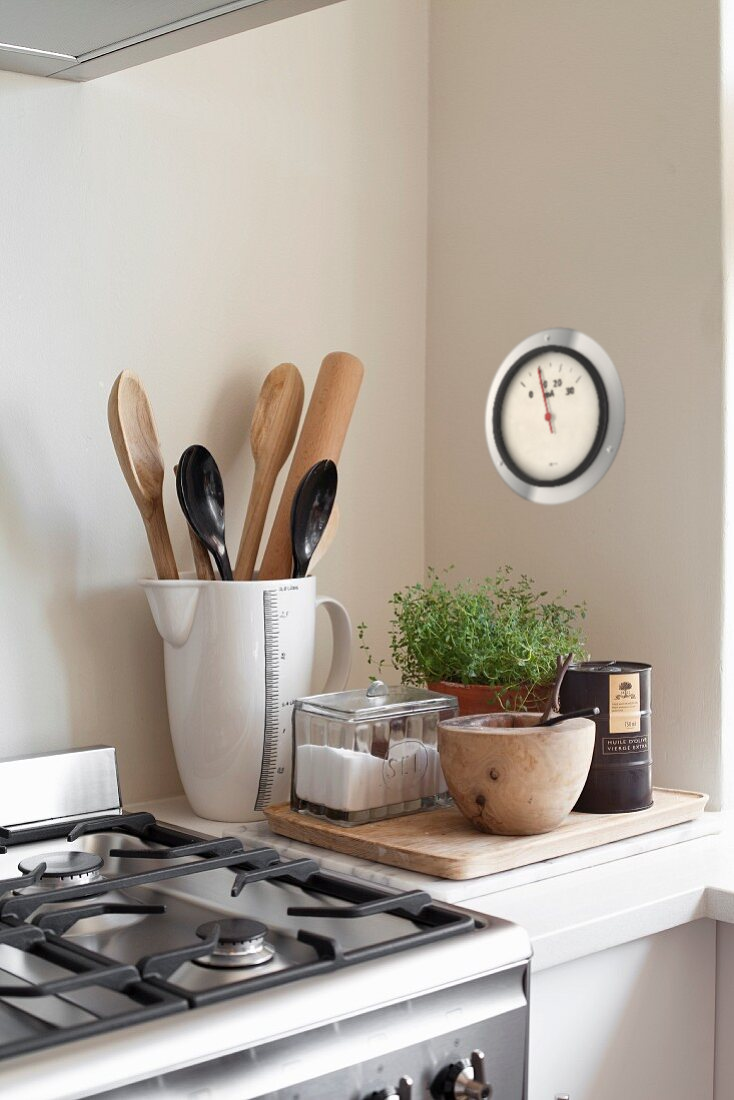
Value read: 10,mA
